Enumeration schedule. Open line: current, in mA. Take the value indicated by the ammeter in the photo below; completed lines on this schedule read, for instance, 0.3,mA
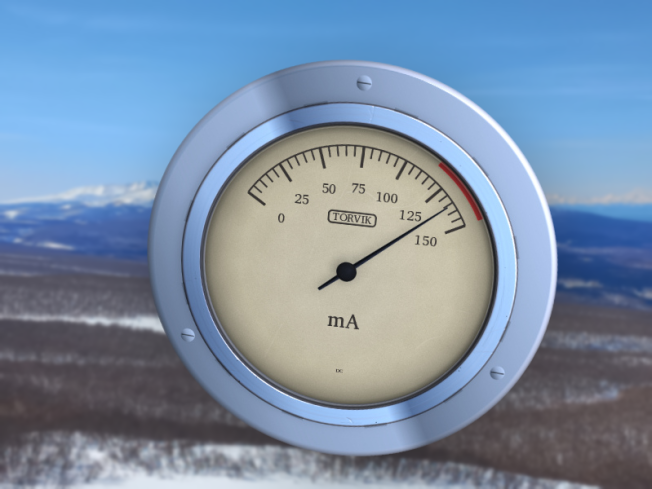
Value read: 135,mA
